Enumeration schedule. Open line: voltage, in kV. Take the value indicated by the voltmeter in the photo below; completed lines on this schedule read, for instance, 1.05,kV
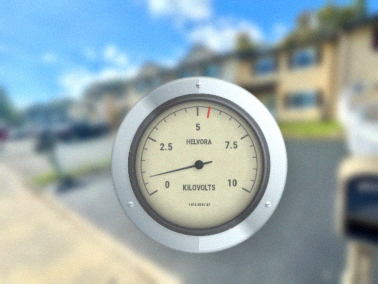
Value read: 0.75,kV
